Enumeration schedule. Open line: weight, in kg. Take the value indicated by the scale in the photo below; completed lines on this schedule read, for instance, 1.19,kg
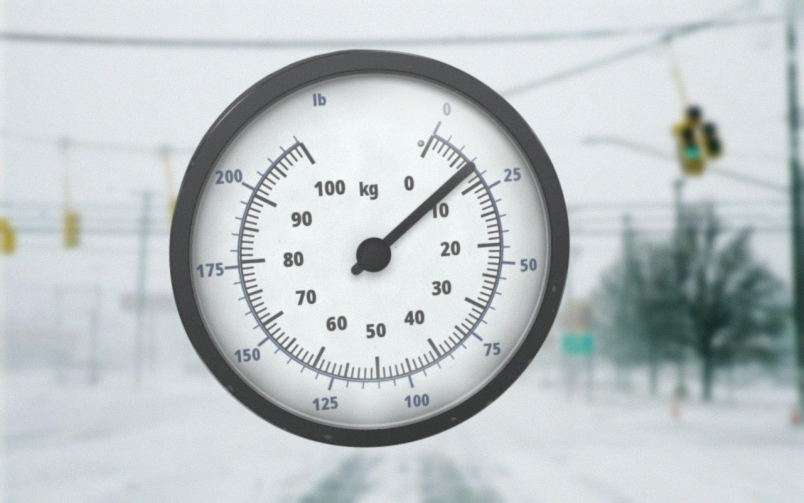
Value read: 7,kg
